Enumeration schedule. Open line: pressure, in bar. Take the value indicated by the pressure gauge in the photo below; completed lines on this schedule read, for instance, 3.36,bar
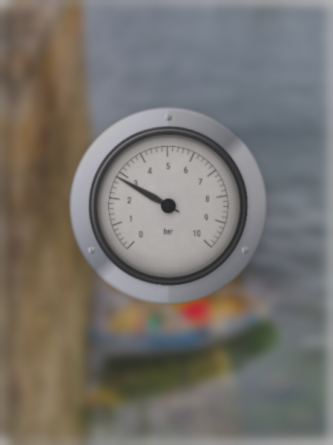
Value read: 2.8,bar
